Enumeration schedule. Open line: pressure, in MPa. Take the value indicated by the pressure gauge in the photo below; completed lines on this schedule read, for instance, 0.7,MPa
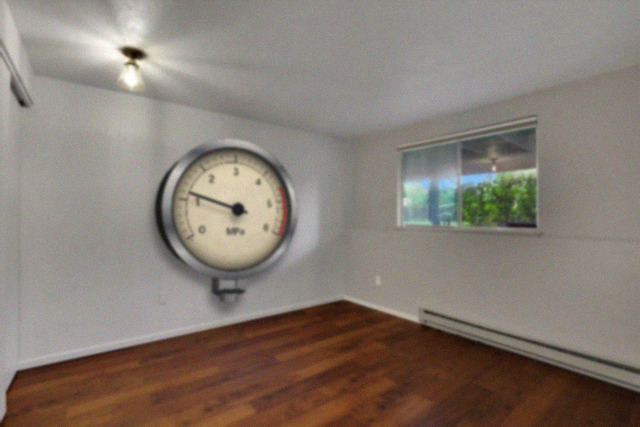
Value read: 1.2,MPa
